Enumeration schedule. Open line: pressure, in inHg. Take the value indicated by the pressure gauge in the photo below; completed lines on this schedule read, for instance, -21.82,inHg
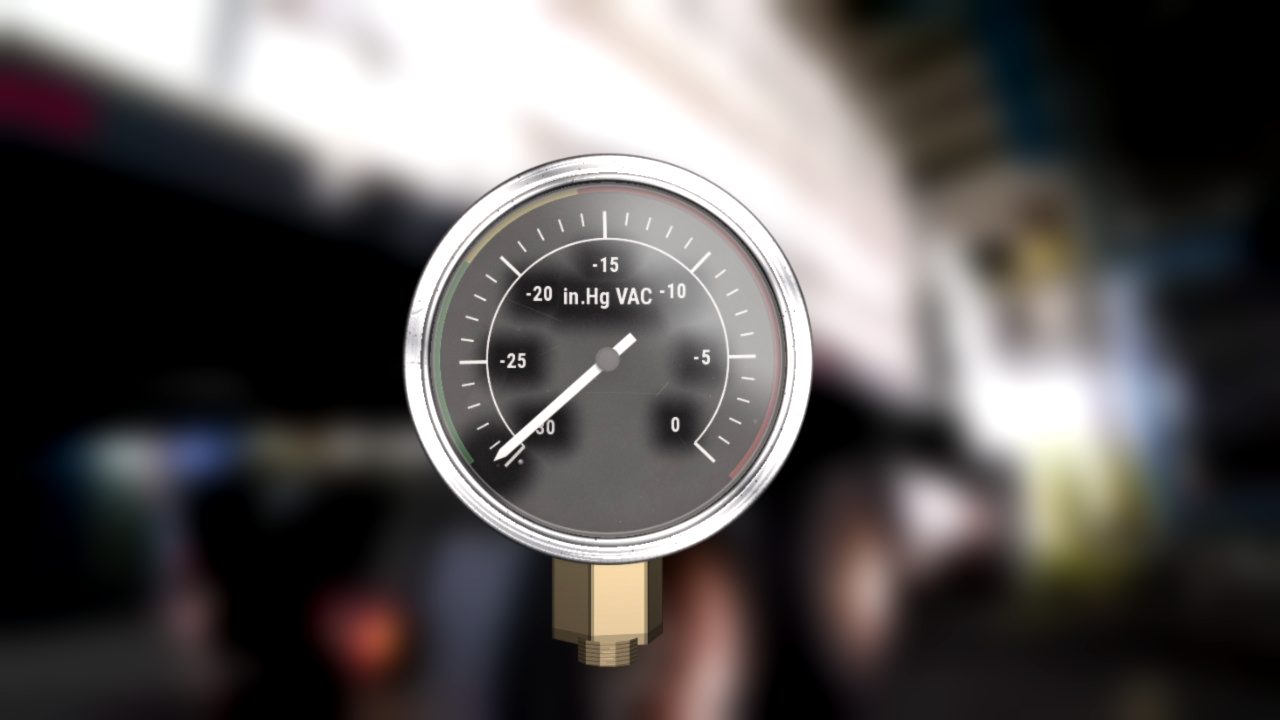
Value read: -29.5,inHg
